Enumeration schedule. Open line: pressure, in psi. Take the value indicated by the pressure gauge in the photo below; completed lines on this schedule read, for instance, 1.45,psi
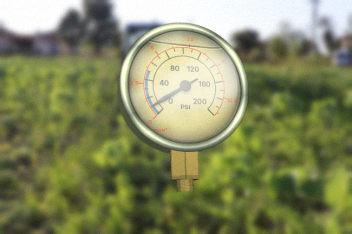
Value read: 10,psi
